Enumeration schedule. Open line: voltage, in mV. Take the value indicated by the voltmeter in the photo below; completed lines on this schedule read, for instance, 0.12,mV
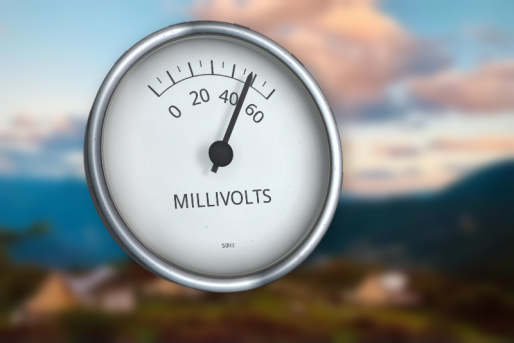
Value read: 47.5,mV
